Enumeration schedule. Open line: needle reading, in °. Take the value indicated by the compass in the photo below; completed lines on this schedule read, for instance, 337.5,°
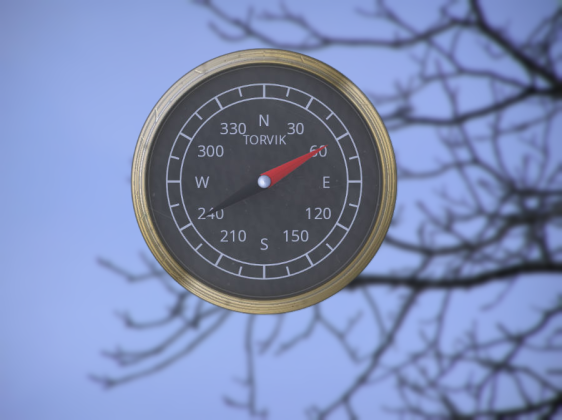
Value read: 60,°
